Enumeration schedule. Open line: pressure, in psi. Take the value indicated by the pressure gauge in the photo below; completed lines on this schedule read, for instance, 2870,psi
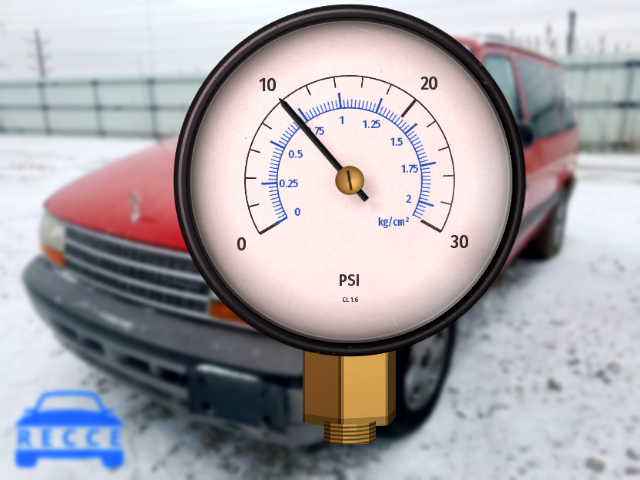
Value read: 10,psi
